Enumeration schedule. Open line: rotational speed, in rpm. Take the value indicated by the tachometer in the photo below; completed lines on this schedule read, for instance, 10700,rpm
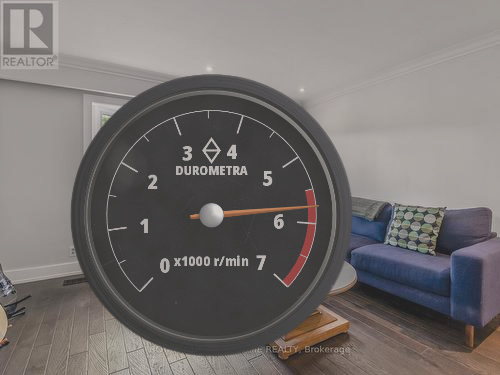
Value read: 5750,rpm
